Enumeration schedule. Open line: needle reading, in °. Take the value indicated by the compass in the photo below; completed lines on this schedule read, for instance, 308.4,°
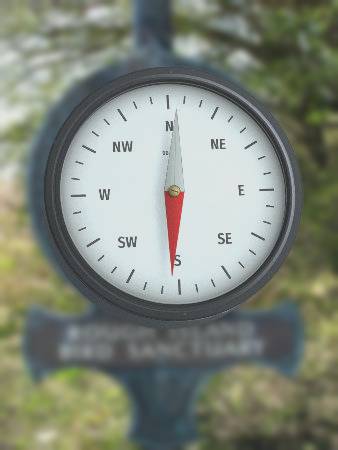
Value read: 185,°
